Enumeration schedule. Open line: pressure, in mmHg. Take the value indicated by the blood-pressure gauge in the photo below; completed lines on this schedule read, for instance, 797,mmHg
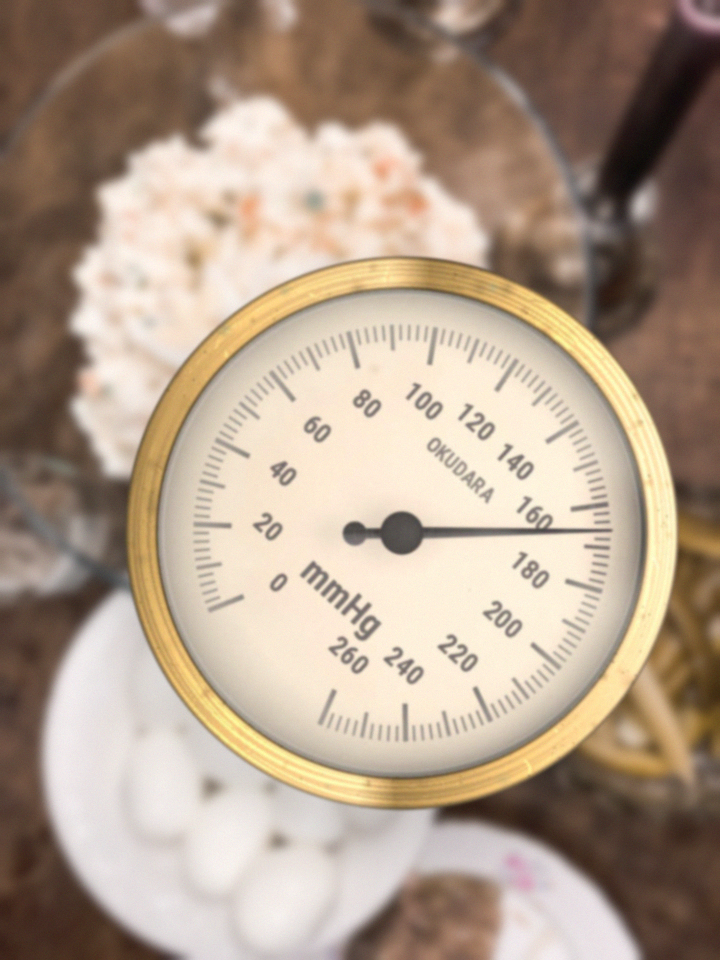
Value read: 166,mmHg
